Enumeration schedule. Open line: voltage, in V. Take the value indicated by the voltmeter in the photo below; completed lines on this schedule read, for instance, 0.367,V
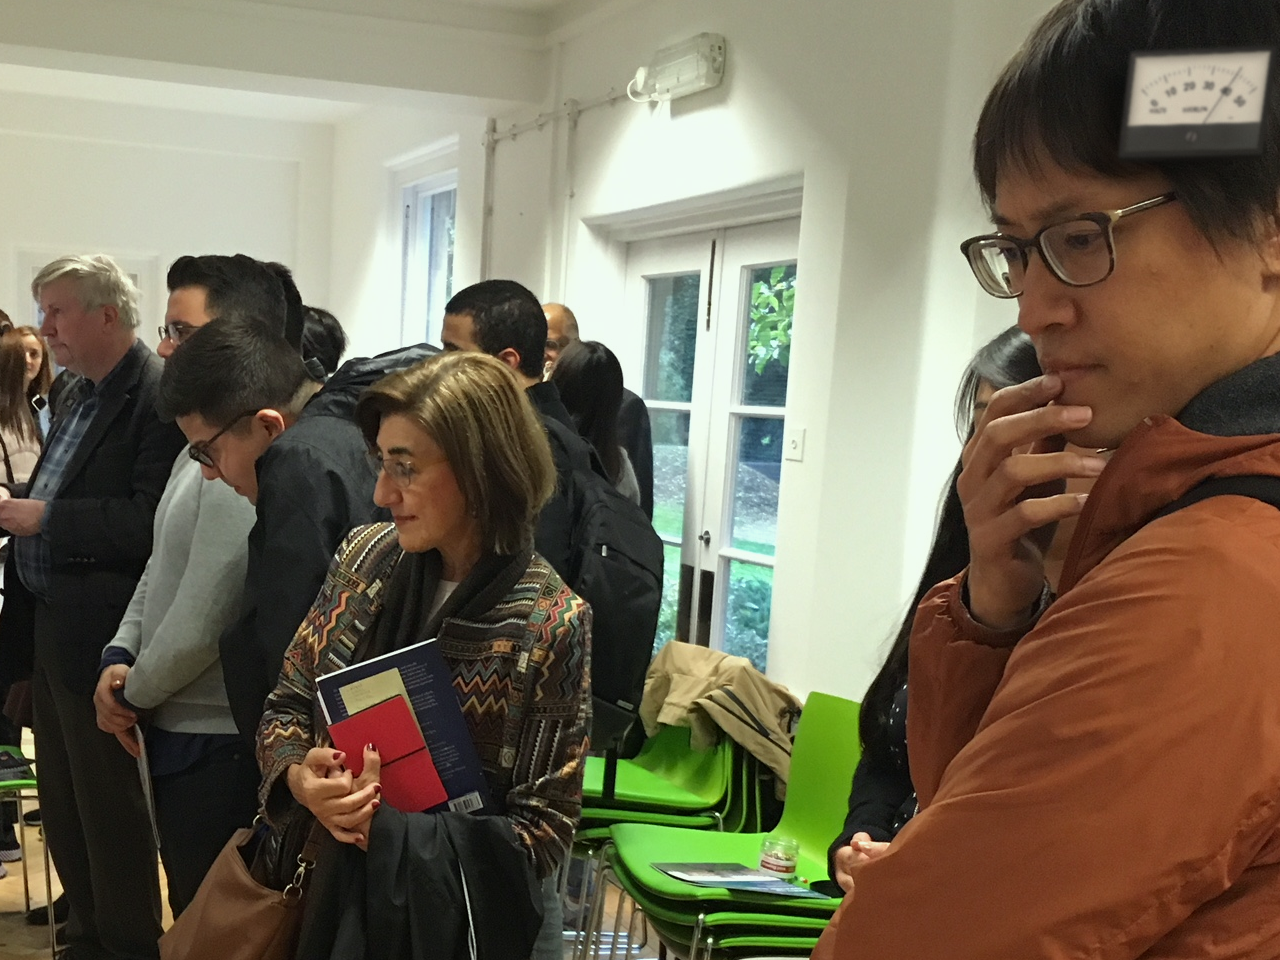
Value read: 40,V
